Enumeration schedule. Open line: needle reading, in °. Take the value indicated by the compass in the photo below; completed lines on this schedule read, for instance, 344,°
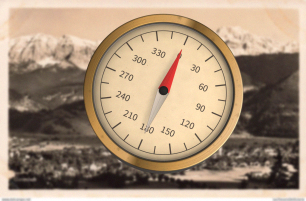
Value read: 0,°
